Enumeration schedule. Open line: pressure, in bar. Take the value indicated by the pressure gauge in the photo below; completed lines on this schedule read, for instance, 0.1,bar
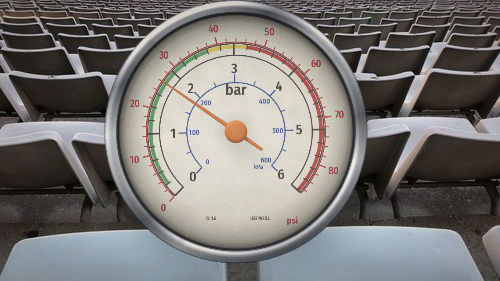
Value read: 1.8,bar
